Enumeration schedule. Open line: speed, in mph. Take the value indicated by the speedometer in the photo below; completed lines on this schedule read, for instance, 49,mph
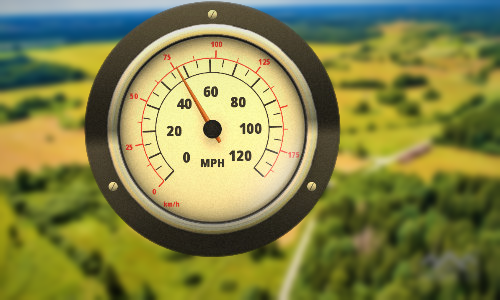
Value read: 47.5,mph
